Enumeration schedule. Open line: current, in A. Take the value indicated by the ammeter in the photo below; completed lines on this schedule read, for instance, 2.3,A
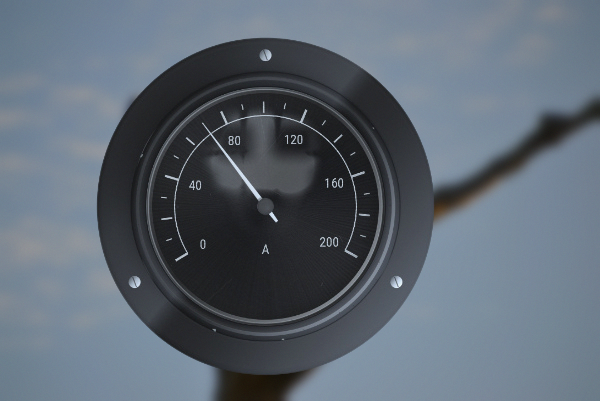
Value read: 70,A
